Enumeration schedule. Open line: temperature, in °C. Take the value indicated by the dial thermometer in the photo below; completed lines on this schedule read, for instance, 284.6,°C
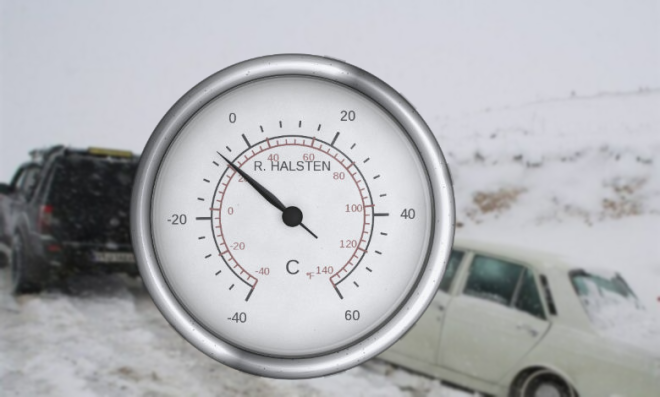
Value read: -6,°C
